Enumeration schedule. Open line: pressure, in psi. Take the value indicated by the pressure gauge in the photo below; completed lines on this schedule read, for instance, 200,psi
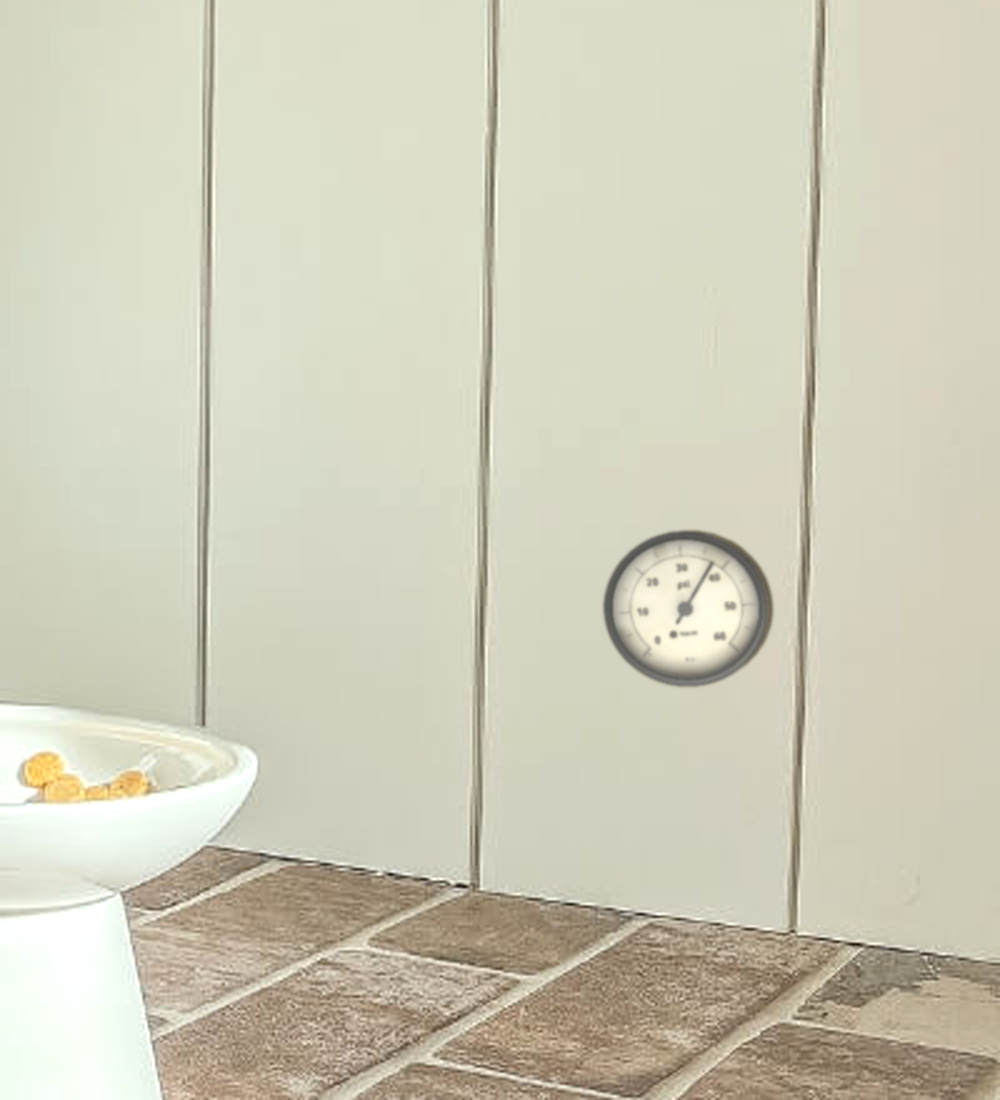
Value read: 37.5,psi
